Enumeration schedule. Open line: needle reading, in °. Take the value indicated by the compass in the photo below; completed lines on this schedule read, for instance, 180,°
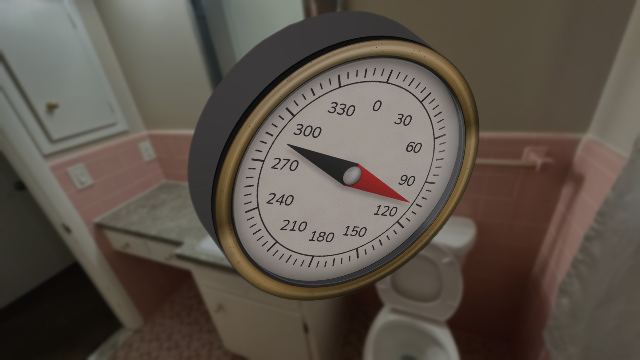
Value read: 105,°
